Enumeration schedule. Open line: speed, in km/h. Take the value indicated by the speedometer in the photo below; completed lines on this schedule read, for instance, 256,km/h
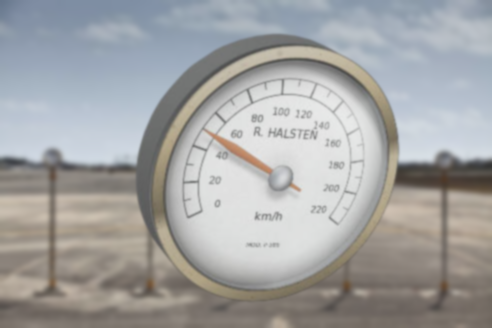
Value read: 50,km/h
